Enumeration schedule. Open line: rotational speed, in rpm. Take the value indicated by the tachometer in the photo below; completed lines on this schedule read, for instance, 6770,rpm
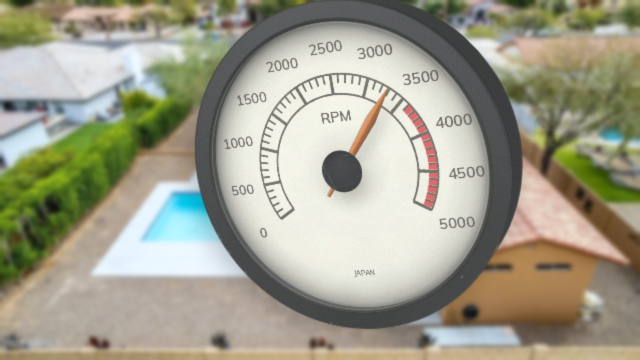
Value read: 3300,rpm
